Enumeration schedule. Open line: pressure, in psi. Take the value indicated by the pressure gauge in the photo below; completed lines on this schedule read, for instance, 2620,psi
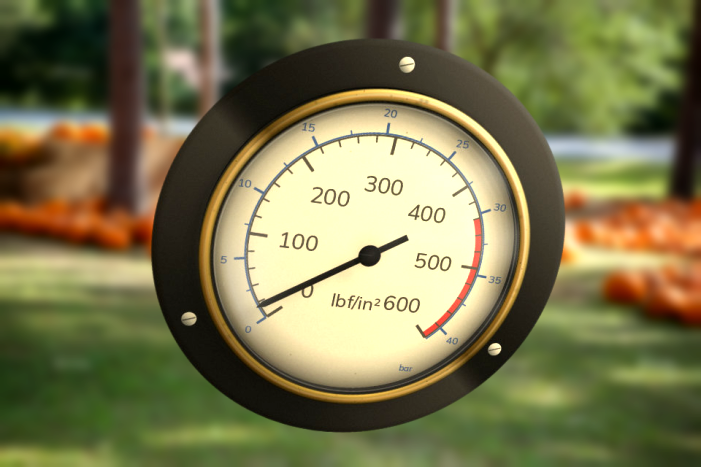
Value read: 20,psi
